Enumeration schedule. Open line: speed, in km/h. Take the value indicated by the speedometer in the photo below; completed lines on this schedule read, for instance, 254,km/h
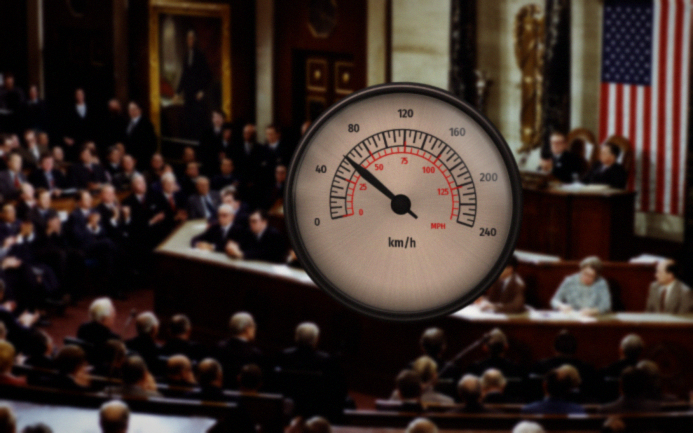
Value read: 60,km/h
